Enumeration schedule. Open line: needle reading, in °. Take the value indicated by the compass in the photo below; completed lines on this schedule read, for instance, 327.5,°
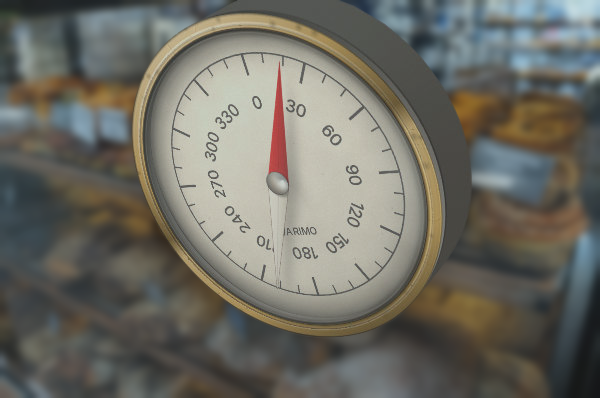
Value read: 20,°
